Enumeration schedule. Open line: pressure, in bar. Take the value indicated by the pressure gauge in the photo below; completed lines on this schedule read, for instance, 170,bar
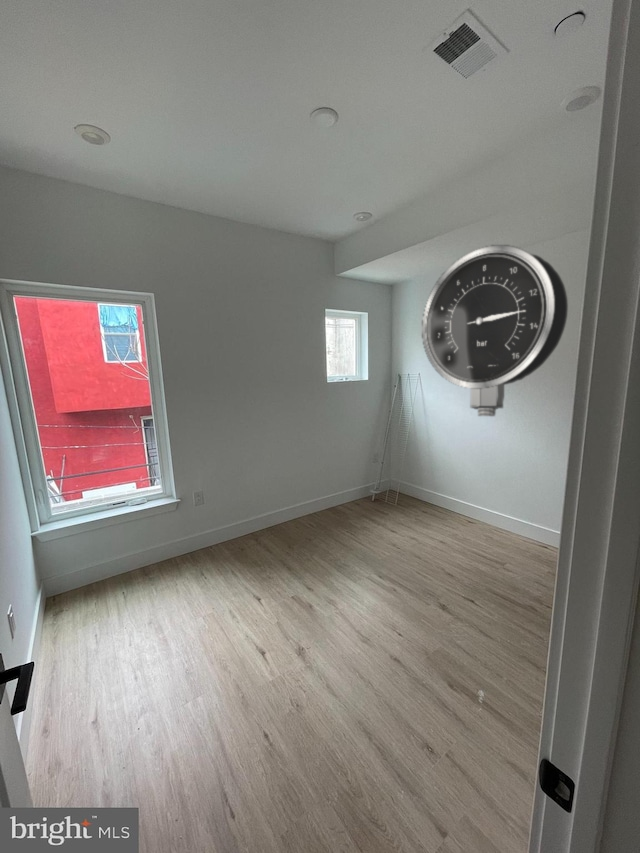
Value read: 13,bar
